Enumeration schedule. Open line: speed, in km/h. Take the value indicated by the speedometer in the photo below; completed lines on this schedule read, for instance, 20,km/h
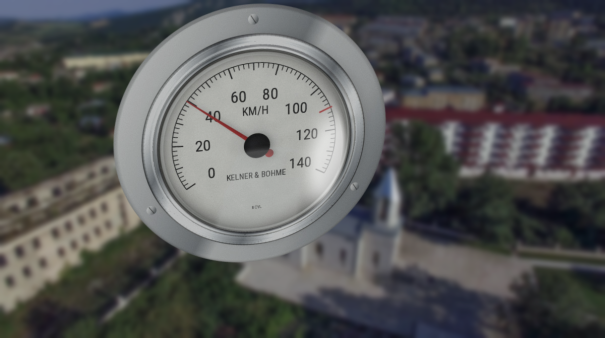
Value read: 40,km/h
